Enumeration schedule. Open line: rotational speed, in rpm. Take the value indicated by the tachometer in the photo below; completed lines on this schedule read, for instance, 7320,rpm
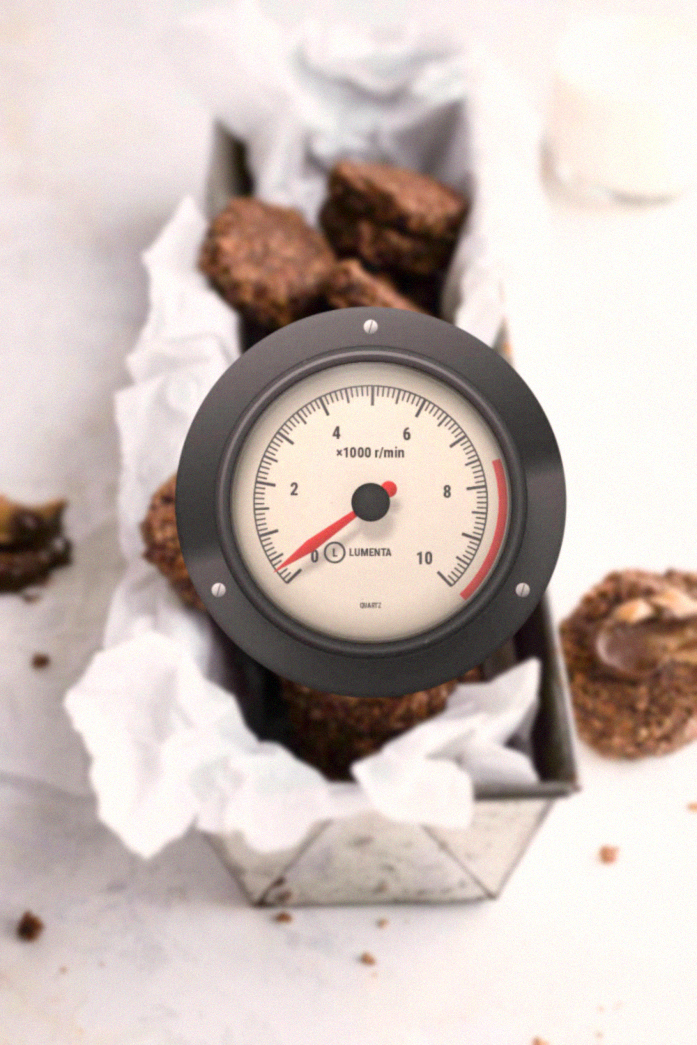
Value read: 300,rpm
